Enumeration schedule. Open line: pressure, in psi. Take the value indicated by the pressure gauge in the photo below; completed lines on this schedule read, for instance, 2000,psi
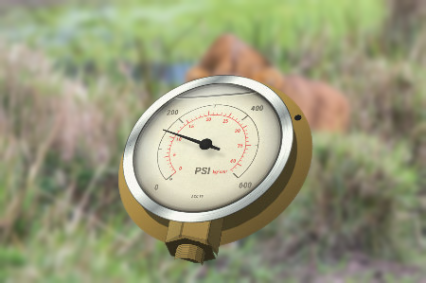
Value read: 150,psi
